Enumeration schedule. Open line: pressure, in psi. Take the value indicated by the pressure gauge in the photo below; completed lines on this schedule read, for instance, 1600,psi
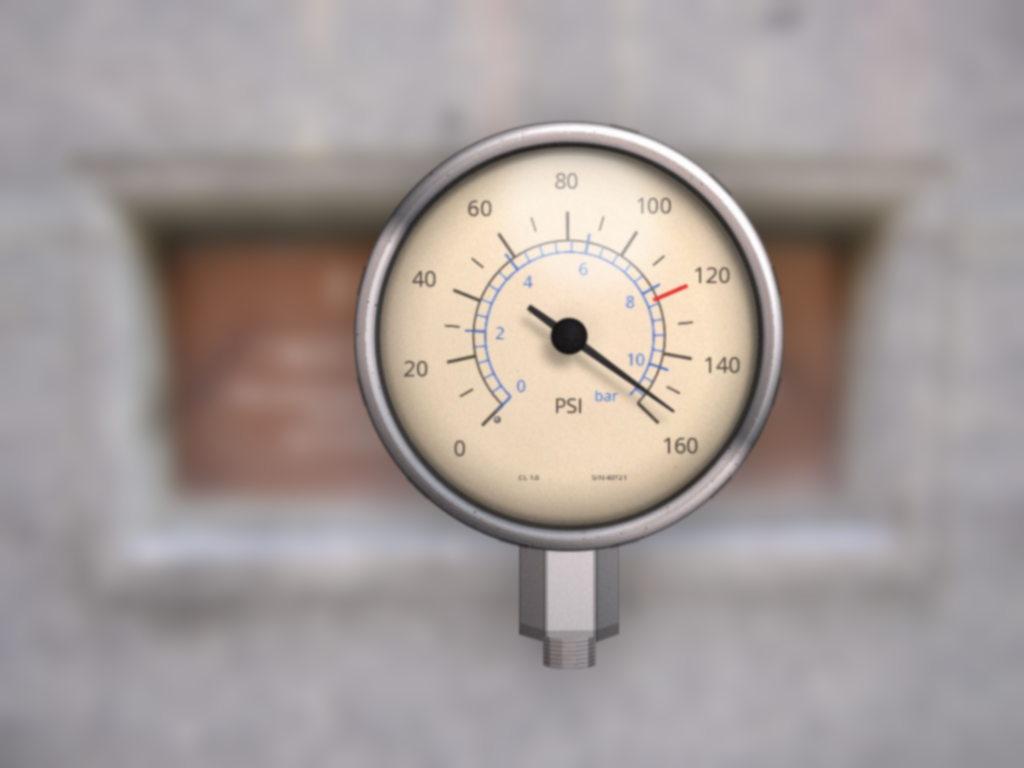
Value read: 155,psi
